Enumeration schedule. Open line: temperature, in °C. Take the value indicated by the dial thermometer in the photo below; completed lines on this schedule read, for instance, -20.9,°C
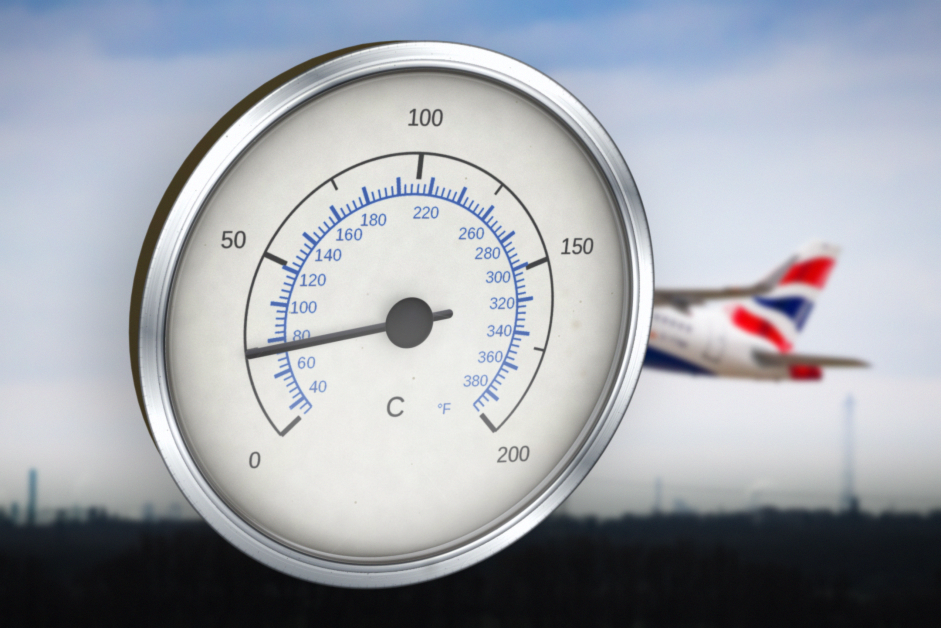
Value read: 25,°C
